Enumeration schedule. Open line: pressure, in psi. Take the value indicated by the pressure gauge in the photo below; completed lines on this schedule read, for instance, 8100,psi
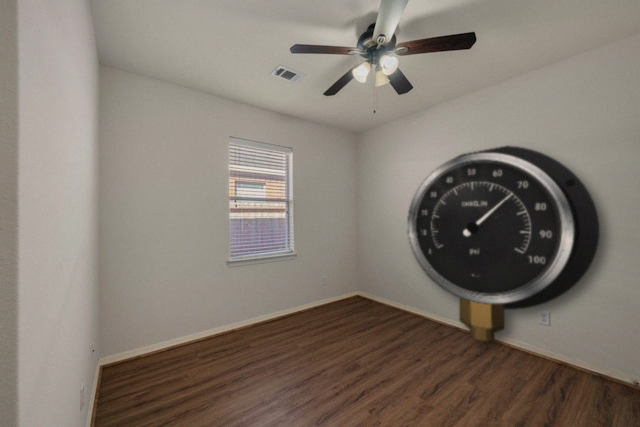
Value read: 70,psi
